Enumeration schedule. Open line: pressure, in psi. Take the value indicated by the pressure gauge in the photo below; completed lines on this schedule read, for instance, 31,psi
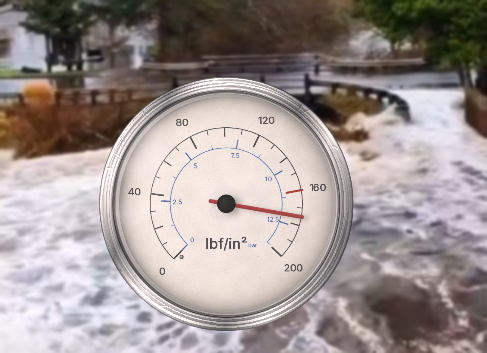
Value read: 175,psi
